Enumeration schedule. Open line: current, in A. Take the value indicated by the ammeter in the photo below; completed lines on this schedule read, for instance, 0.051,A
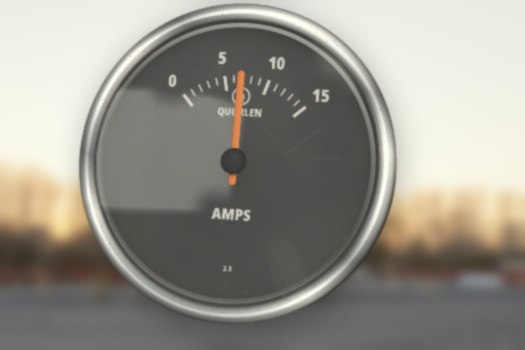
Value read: 7,A
